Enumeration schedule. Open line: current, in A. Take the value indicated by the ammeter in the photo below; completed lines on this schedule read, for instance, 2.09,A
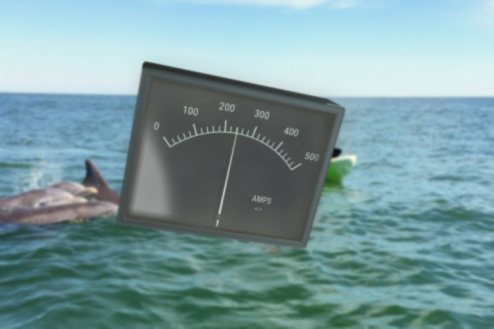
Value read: 240,A
